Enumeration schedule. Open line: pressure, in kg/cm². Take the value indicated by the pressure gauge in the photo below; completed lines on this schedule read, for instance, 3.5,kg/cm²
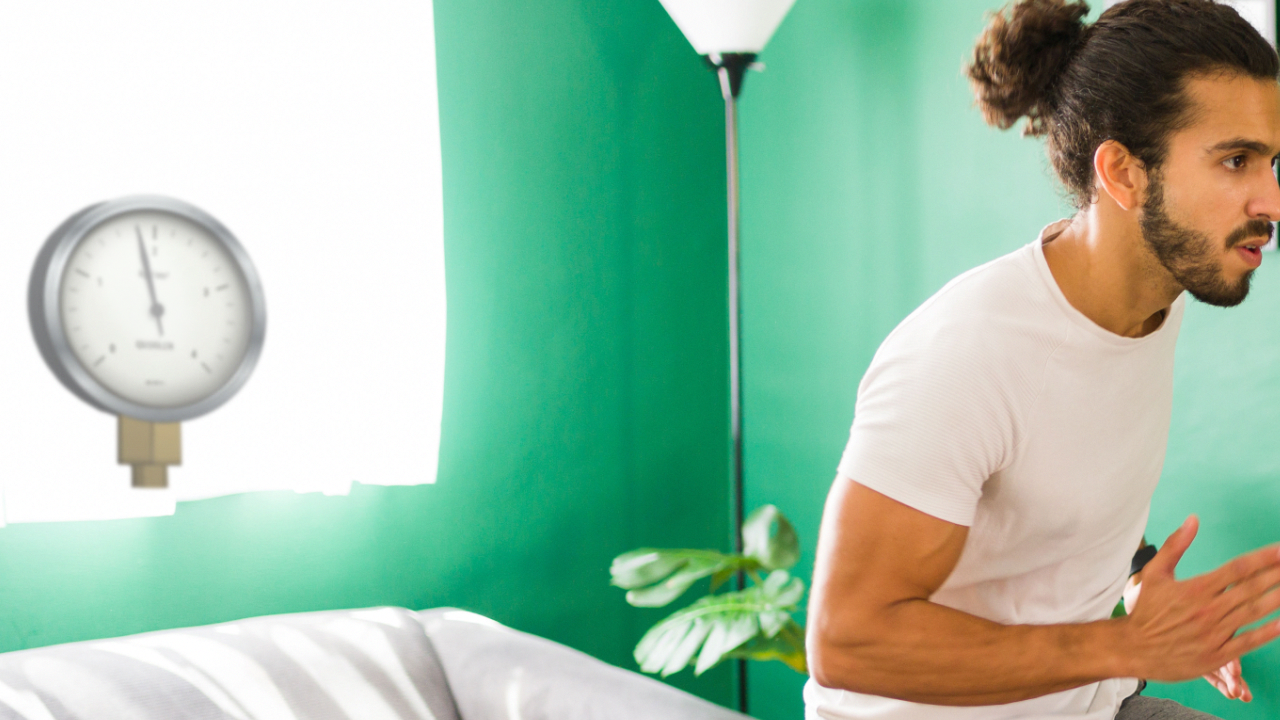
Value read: 1.8,kg/cm²
